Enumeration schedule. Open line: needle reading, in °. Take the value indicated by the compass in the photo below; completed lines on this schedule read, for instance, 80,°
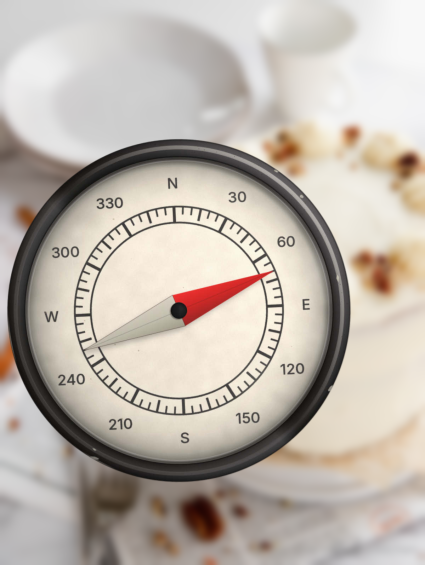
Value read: 70,°
